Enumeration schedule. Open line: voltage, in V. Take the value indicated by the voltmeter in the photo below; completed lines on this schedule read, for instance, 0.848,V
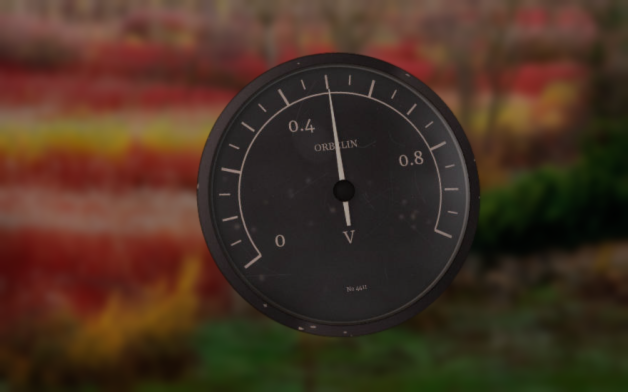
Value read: 0.5,V
